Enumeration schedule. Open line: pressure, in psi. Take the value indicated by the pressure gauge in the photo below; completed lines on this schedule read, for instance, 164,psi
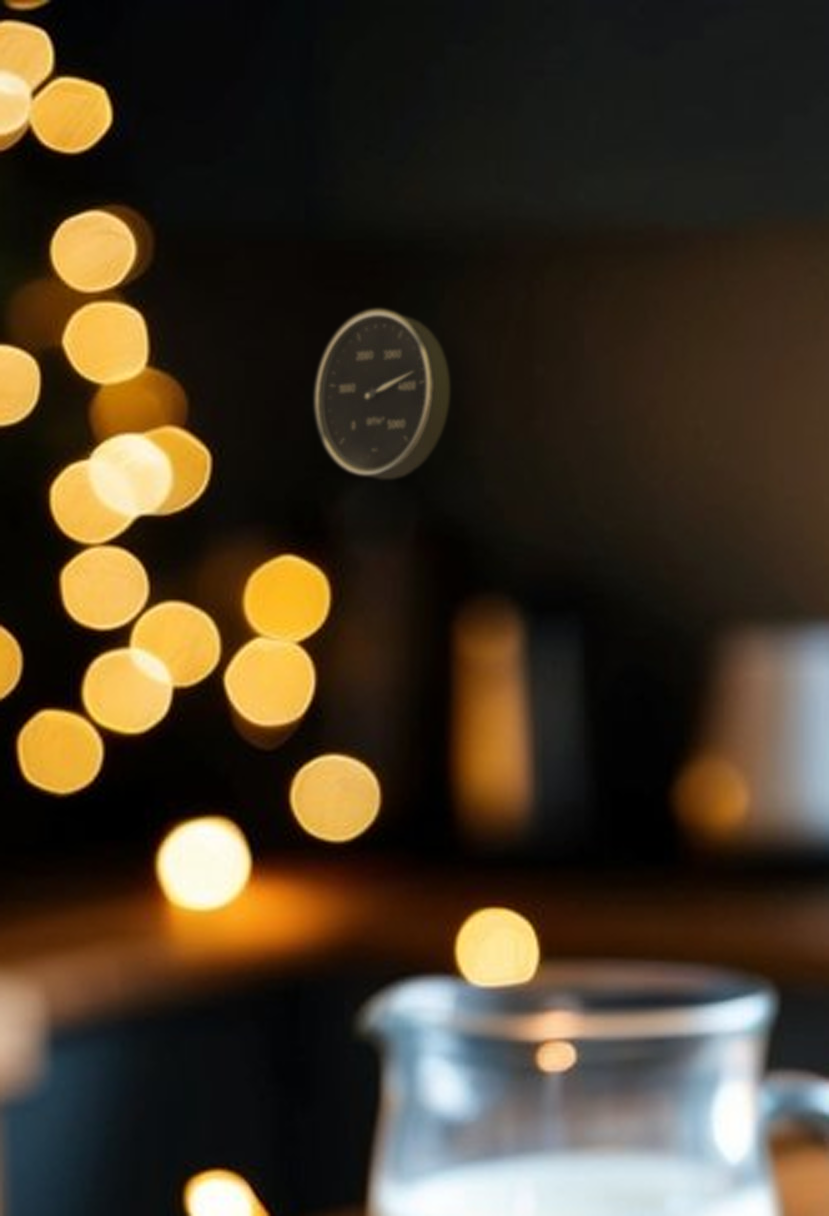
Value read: 3800,psi
